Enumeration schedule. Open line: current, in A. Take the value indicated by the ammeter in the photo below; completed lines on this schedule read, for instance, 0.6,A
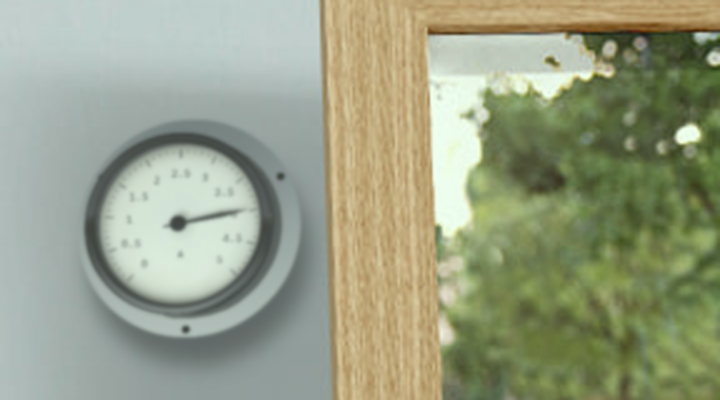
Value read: 4,A
